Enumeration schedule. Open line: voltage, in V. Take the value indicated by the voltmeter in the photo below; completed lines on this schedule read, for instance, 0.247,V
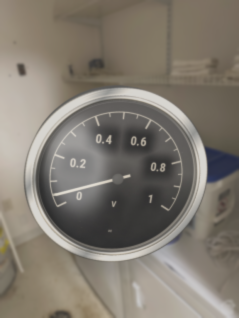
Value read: 0.05,V
